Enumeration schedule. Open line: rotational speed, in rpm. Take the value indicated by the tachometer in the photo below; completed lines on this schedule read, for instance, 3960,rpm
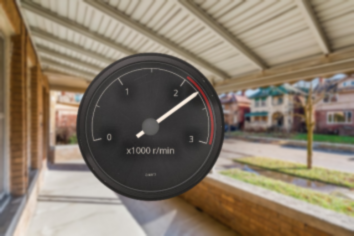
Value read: 2250,rpm
